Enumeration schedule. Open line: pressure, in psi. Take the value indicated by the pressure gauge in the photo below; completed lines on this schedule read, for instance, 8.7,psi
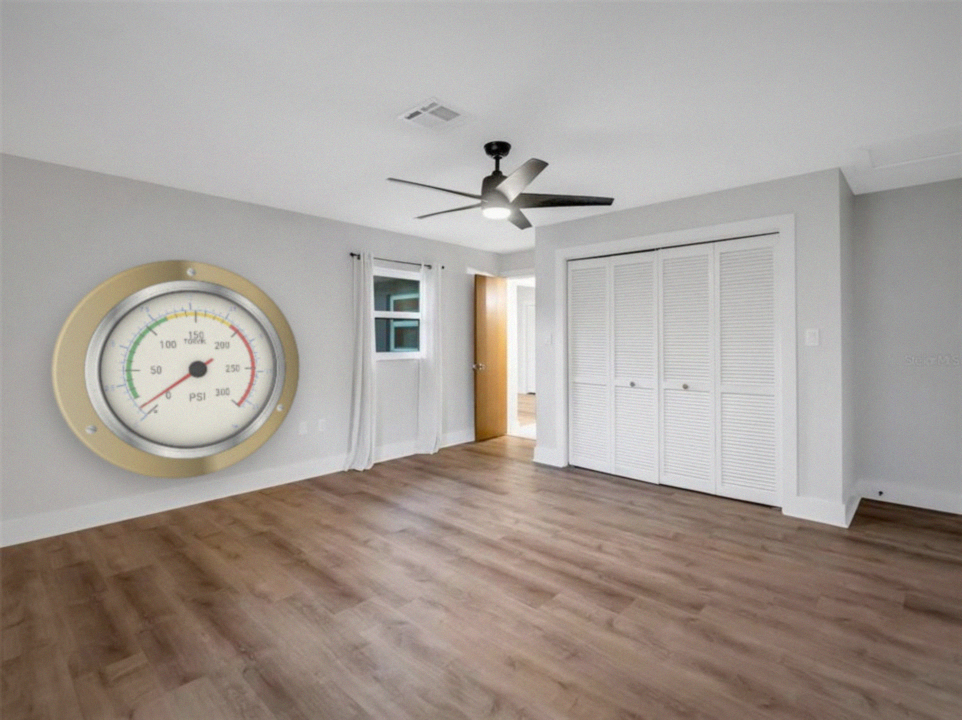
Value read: 10,psi
